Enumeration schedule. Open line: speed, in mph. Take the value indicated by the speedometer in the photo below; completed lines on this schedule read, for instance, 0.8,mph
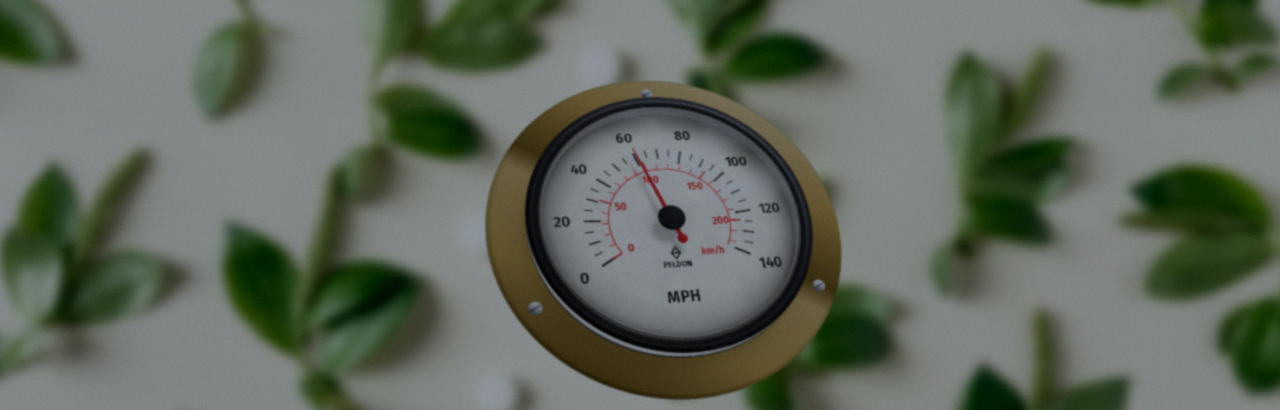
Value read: 60,mph
